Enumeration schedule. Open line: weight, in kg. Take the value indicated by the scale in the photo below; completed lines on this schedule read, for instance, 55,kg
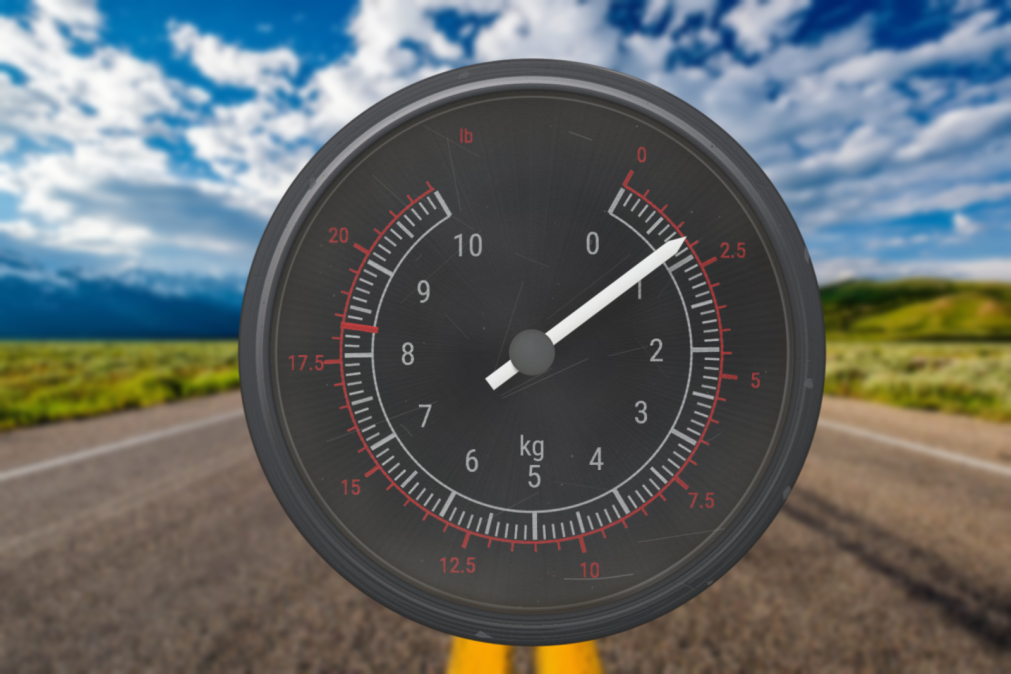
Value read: 0.8,kg
